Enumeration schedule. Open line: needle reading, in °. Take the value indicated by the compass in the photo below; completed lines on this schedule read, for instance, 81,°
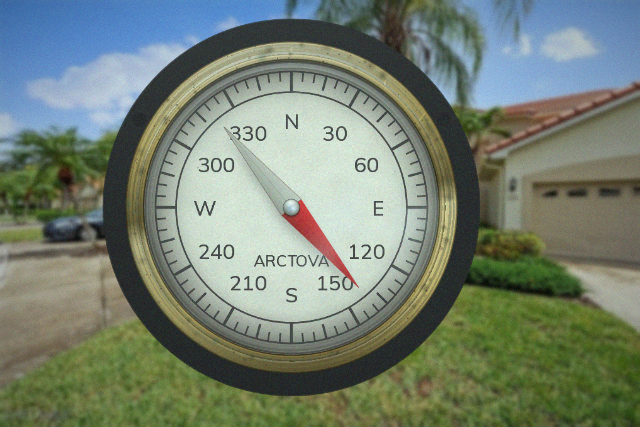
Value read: 140,°
